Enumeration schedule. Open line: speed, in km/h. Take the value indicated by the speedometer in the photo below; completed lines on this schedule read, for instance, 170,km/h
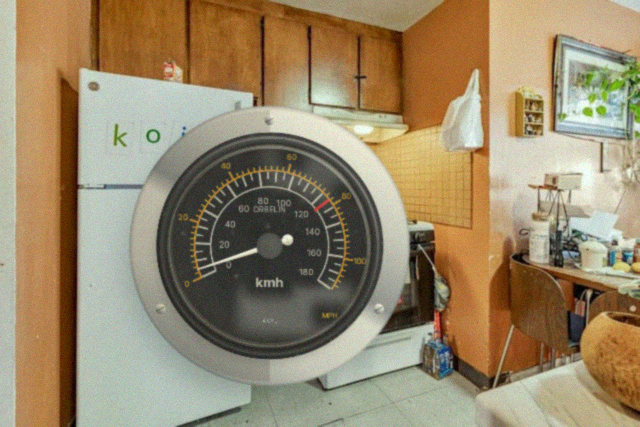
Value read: 5,km/h
